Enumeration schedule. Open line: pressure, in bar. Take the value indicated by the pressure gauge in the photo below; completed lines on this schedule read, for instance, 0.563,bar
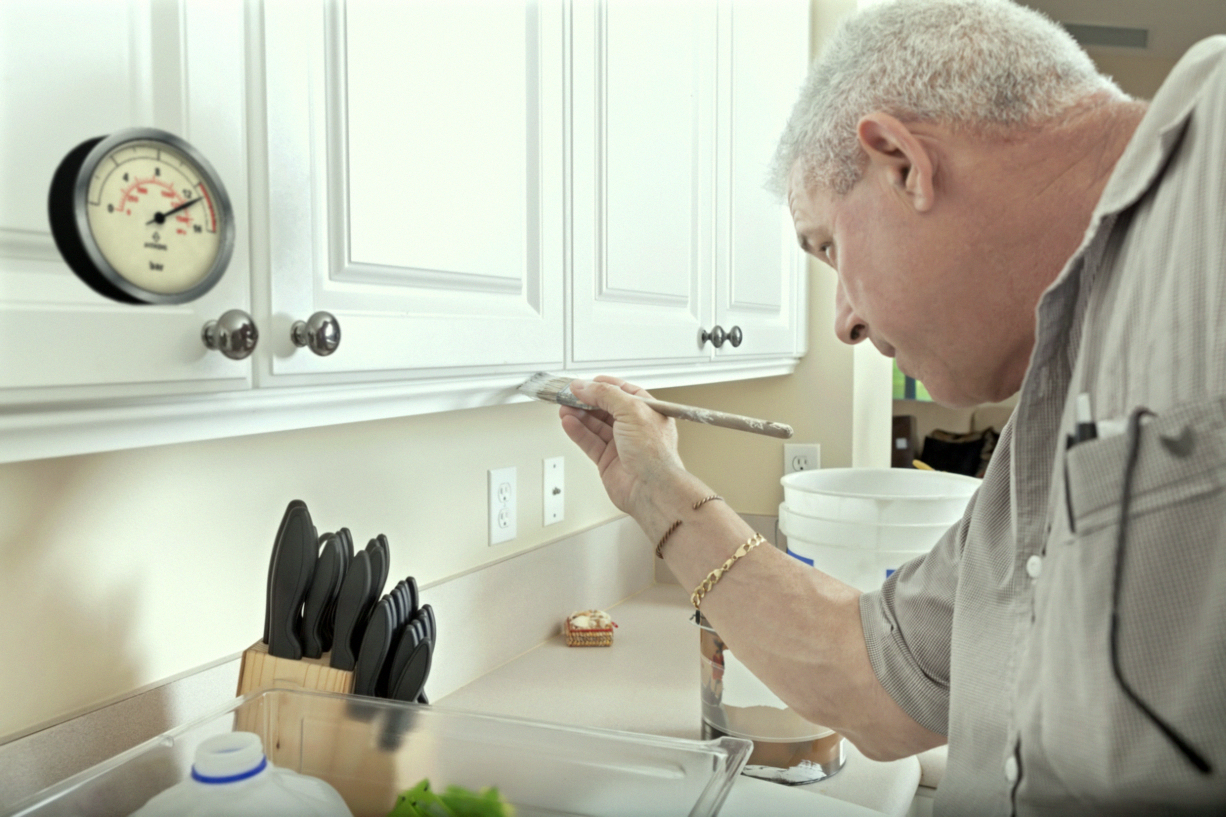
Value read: 13,bar
